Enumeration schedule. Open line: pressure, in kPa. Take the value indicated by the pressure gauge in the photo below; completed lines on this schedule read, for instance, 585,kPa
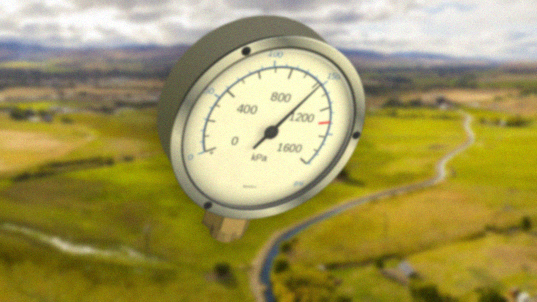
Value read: 1000,kPa
